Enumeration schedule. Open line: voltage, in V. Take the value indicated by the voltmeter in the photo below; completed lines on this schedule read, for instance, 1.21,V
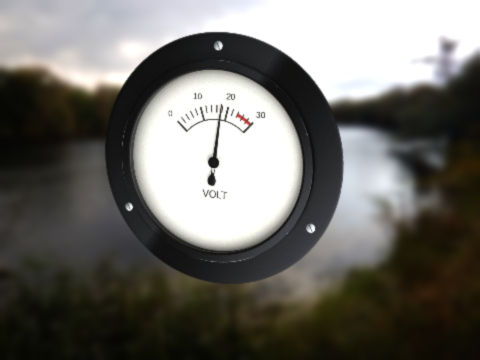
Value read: 18,V
